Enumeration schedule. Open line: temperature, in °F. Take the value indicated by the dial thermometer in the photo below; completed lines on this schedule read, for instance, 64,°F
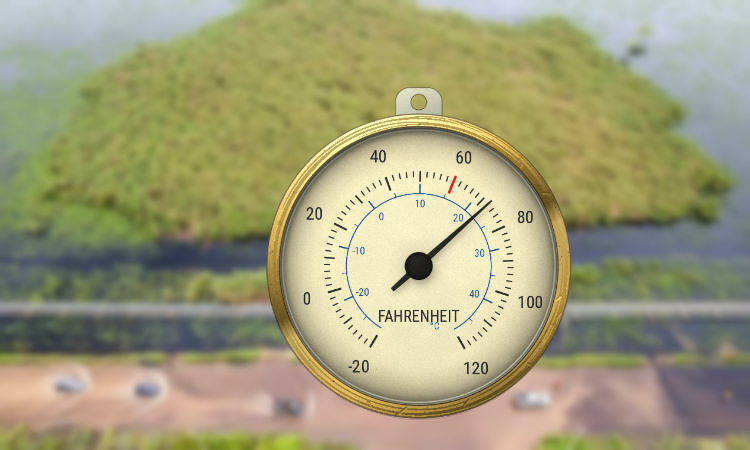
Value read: 72,°F
